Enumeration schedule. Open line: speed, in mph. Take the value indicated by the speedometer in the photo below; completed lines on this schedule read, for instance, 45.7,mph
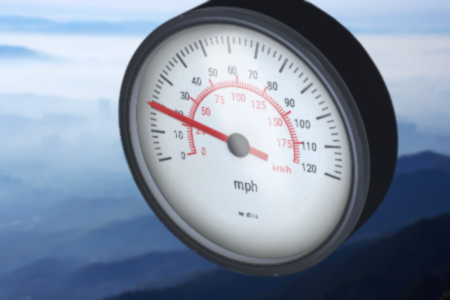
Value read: 20,mph
